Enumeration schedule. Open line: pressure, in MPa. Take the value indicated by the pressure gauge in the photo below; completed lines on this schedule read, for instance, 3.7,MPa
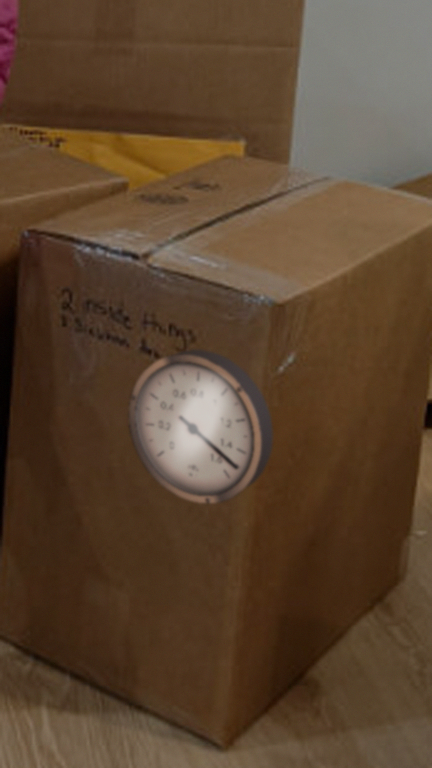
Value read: 1.5,MPa
